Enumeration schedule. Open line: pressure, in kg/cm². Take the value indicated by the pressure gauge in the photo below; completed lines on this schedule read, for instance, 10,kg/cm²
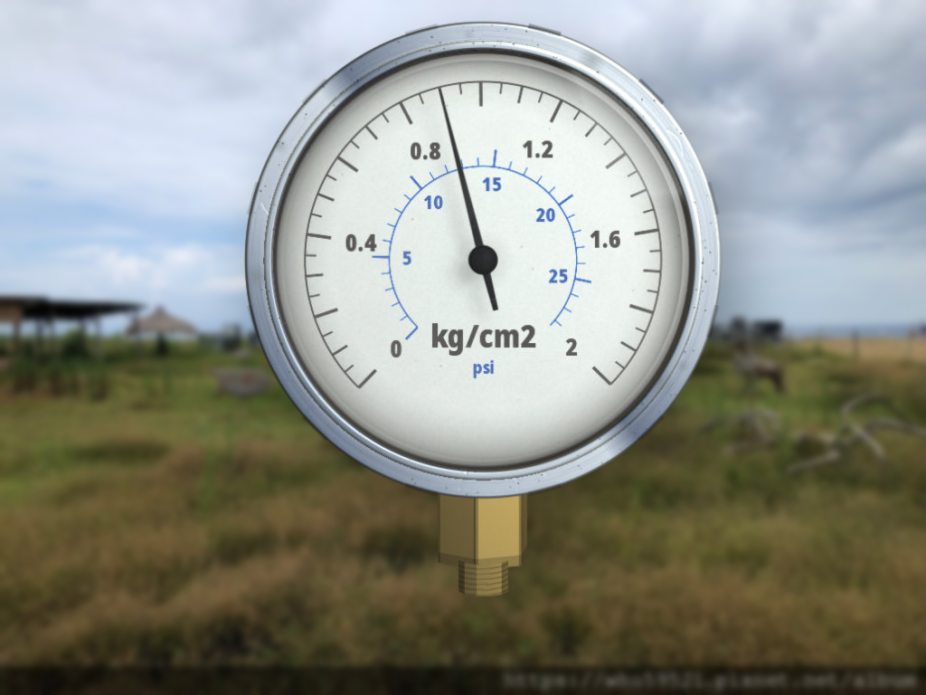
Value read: 0.9,kg/cm²
